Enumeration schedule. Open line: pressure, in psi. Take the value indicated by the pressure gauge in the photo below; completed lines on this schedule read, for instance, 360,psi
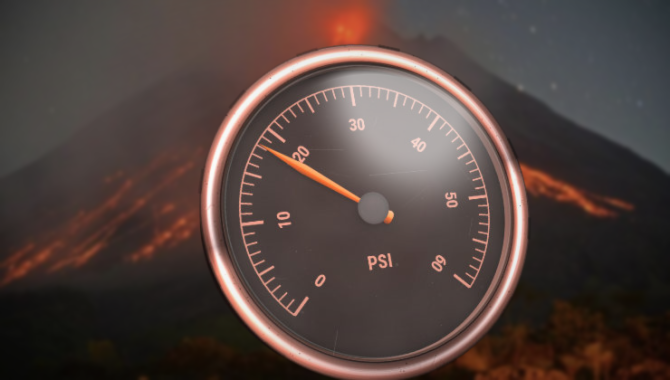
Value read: 18,psi
